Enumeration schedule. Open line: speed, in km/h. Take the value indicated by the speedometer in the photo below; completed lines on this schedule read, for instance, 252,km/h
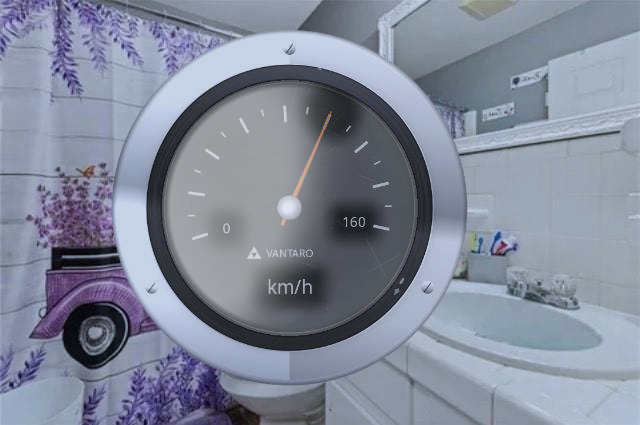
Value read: 100,km/h
